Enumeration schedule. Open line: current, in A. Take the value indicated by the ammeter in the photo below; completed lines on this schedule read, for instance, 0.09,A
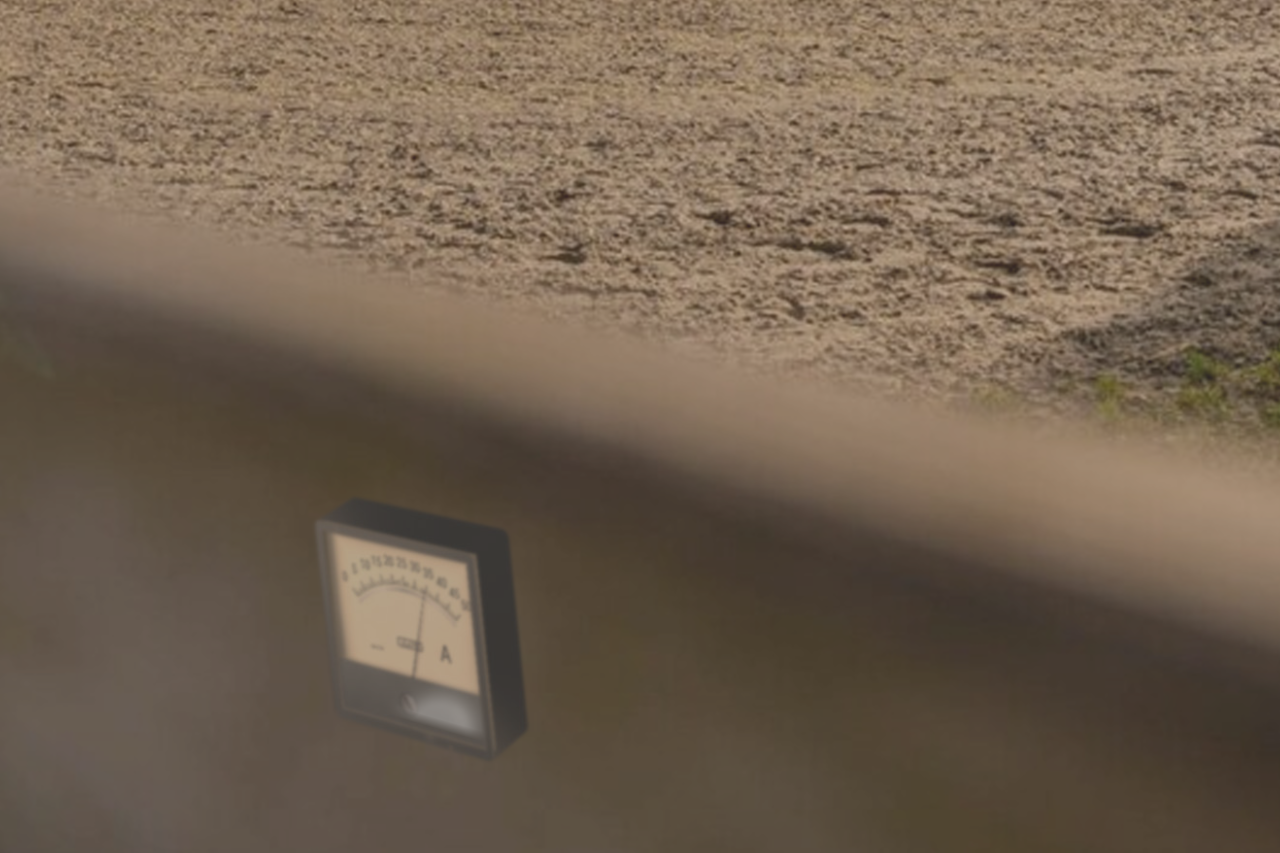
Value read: 35,A
